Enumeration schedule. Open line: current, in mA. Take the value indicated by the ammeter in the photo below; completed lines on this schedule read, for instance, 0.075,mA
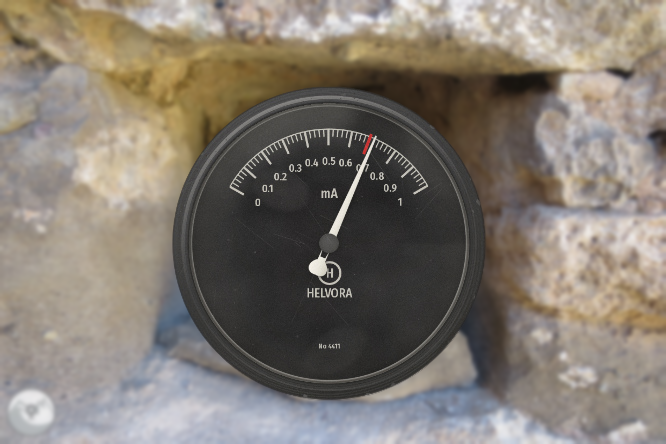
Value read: 0.7,mA
